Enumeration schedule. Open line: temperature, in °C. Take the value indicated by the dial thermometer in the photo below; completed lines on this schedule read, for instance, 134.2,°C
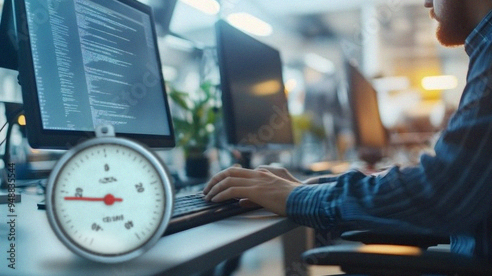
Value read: -22,°C
